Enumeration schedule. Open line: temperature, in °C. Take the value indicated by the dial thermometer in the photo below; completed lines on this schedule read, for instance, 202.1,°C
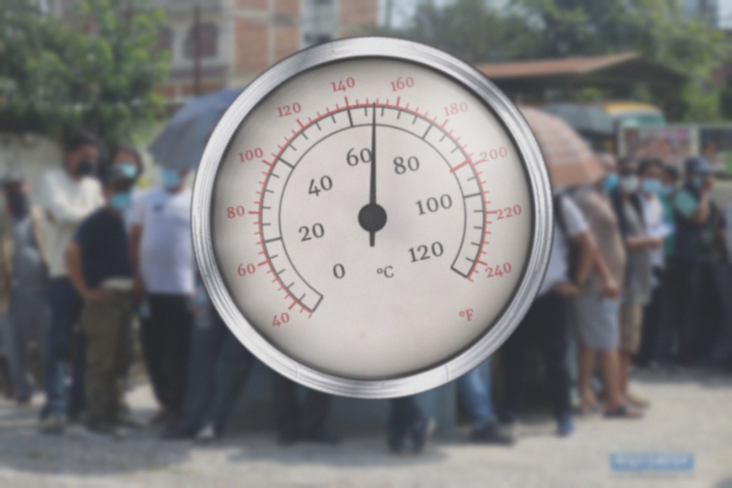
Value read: 66,°C
